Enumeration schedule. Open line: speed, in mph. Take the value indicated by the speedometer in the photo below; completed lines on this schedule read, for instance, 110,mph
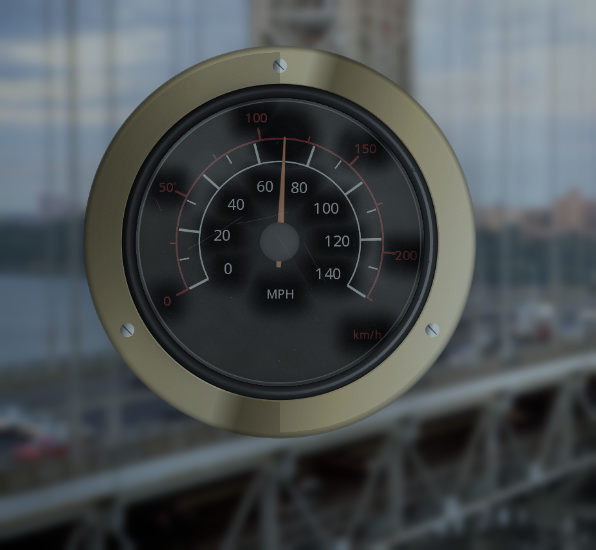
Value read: 70,mph
